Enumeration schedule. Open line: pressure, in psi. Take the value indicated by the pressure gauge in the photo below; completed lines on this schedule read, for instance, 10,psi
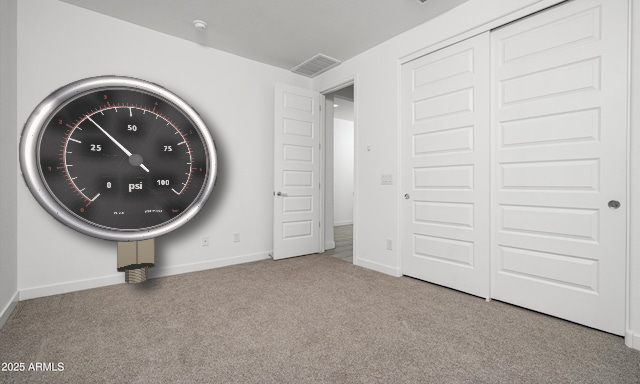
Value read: 35,psi
